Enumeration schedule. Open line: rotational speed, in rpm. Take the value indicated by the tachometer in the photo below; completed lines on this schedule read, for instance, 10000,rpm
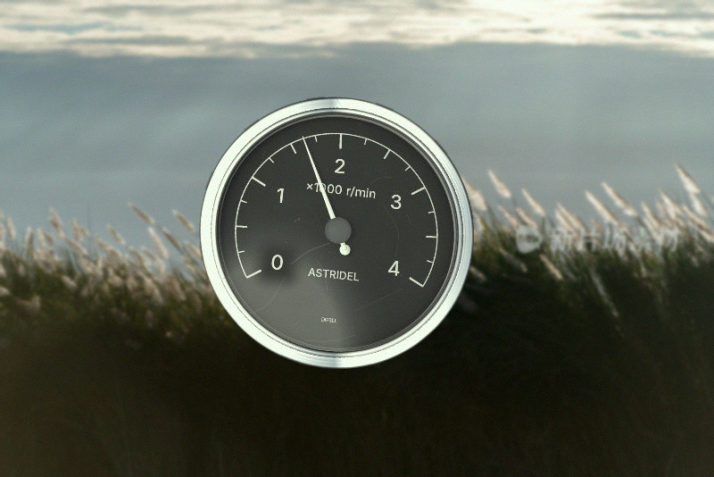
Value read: 1625,rpm
